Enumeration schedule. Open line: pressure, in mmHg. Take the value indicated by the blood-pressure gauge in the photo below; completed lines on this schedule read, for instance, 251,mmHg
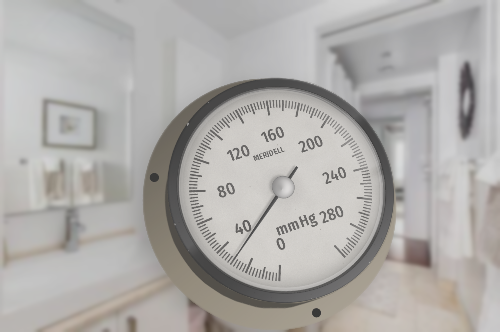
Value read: 30,mmHg
